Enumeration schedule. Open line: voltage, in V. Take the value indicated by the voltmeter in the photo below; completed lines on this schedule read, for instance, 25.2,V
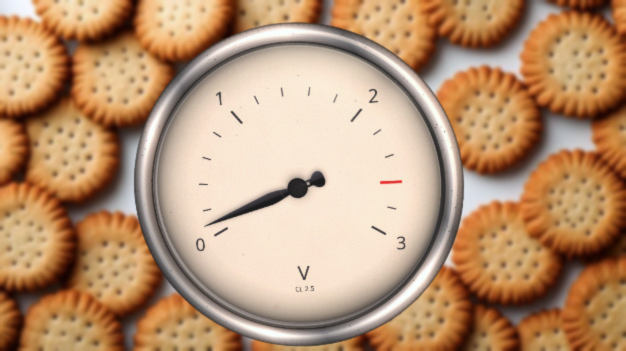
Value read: 0.1,V
